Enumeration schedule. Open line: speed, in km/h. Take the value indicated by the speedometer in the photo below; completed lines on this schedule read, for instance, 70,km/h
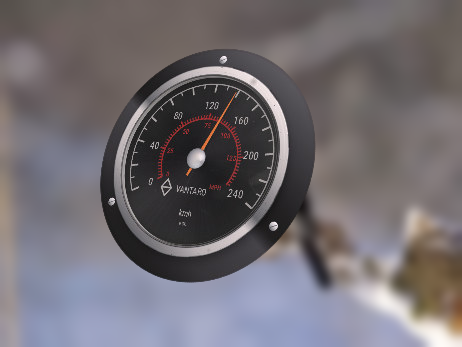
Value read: 140,km/h
